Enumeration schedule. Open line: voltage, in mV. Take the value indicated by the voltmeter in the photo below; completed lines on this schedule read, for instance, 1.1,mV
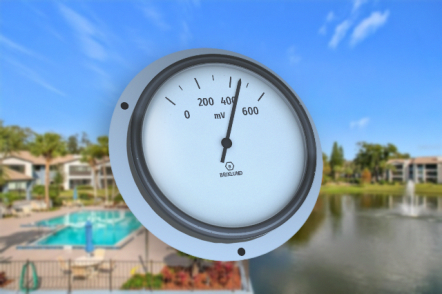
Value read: 450,mV
